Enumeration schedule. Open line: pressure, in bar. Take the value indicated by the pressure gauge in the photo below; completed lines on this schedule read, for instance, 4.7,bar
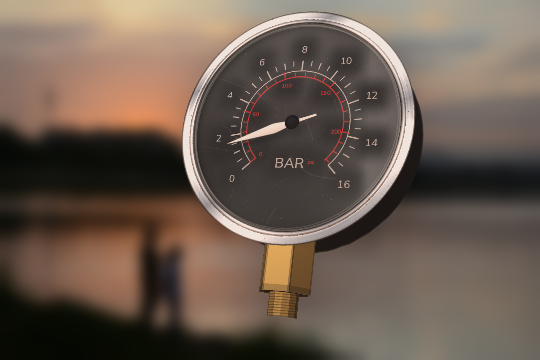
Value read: 1.5,bar
